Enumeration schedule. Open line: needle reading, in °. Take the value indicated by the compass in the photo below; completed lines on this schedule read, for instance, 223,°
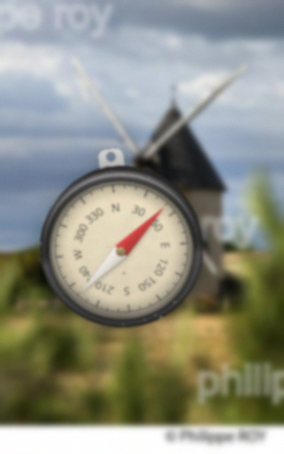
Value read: 50,°
